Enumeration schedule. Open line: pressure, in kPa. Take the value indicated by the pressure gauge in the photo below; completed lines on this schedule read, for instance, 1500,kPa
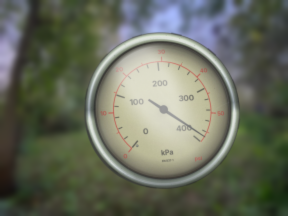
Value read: 390,kPa
